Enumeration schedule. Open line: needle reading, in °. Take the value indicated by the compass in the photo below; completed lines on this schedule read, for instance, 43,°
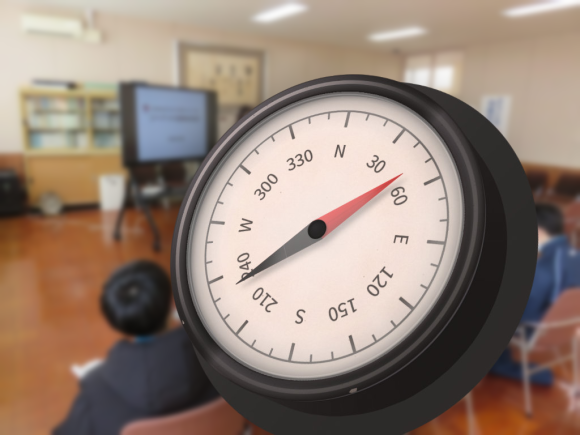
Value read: 50,°
